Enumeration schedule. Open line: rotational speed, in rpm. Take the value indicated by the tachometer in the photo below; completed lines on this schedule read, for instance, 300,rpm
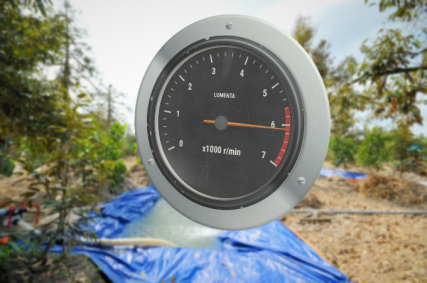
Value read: 6100,rpm
